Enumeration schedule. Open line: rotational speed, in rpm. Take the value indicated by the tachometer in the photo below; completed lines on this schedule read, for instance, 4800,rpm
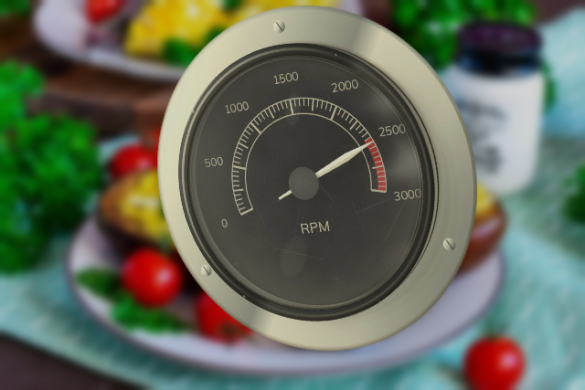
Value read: 2500,rpm
